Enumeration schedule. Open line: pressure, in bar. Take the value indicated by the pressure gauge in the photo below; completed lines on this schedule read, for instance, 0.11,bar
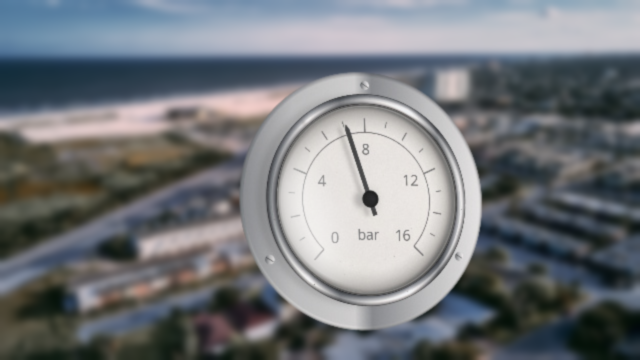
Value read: 7,bar
